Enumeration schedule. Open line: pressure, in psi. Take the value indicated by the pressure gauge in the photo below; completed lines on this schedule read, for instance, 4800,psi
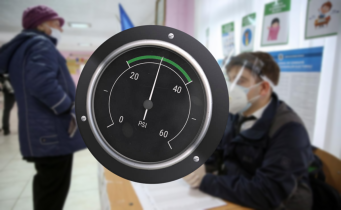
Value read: 30,psi
